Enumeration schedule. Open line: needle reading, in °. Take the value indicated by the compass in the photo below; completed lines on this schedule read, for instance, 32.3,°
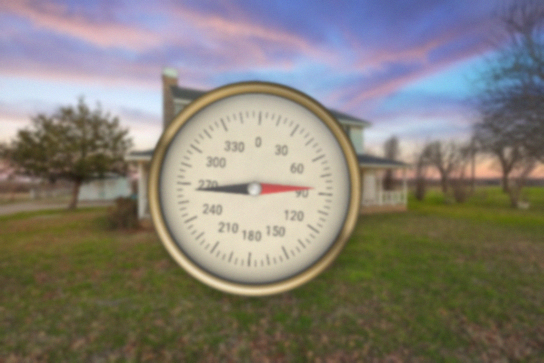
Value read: 85,°
